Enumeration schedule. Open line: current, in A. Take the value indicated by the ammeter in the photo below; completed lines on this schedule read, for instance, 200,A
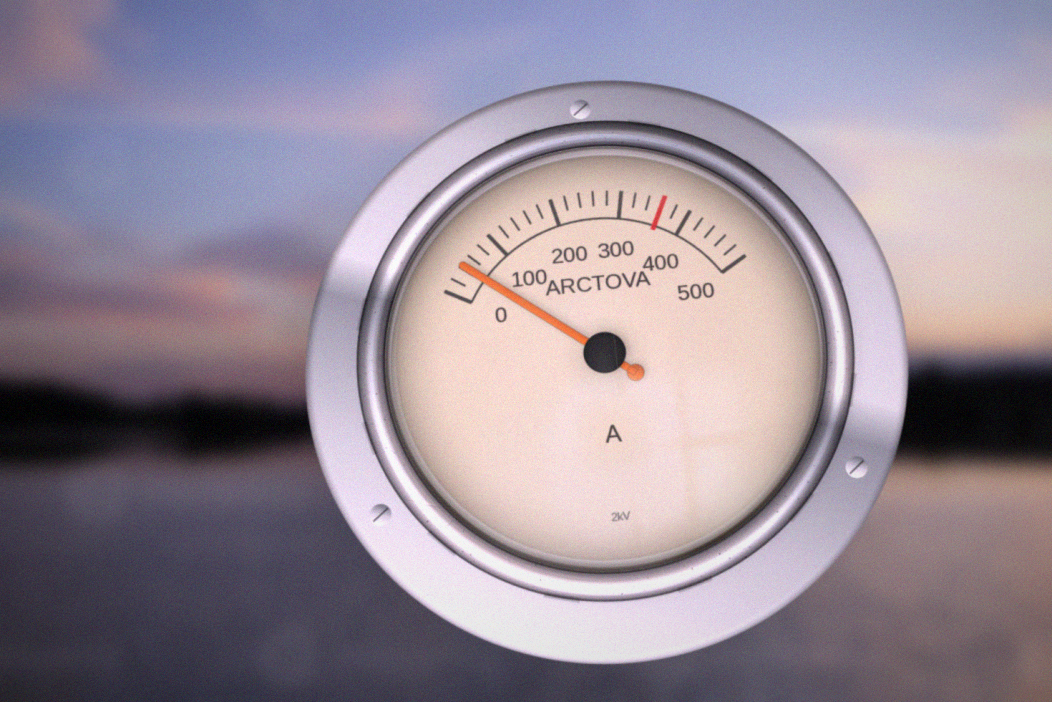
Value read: 40,A
